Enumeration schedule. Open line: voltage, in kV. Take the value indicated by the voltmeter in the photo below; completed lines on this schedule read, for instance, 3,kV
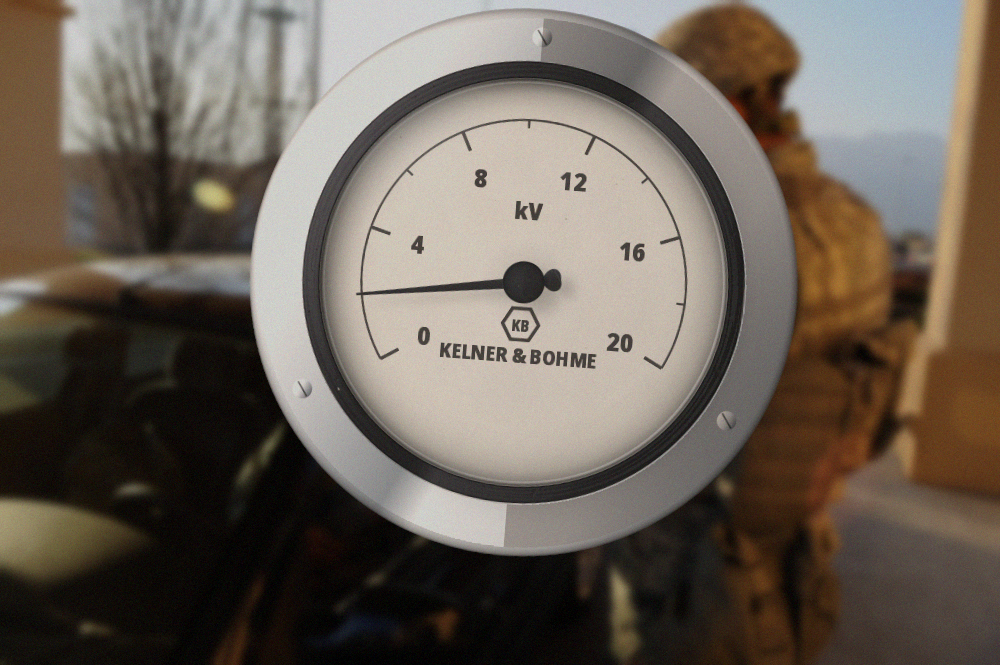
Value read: 2,kV
